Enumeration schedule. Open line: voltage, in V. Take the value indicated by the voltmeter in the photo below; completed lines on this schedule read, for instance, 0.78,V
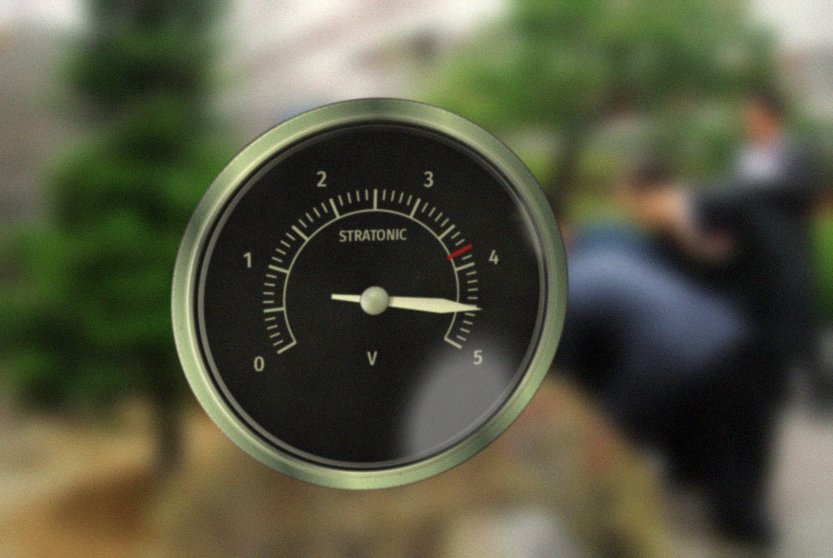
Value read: 4.5,V
